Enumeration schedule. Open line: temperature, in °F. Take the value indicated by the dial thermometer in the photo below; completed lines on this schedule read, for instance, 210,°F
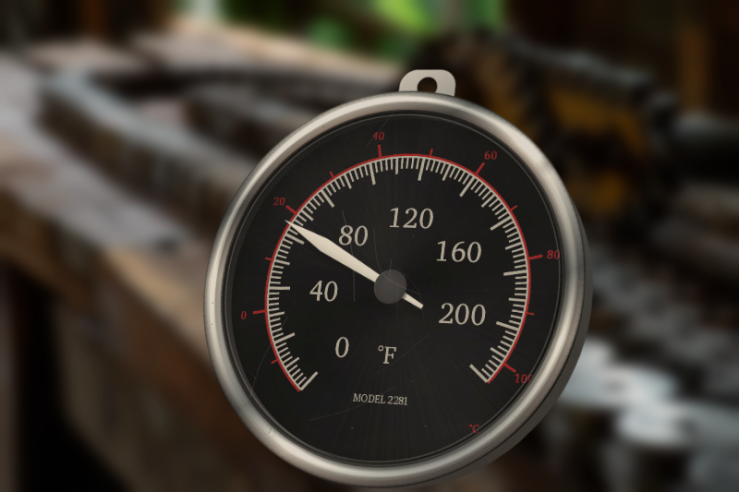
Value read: 64,°F
